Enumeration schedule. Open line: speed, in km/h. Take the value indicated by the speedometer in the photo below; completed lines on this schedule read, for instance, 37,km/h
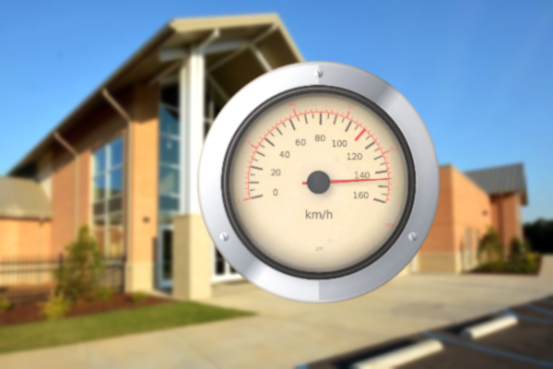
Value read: 145,km/h
